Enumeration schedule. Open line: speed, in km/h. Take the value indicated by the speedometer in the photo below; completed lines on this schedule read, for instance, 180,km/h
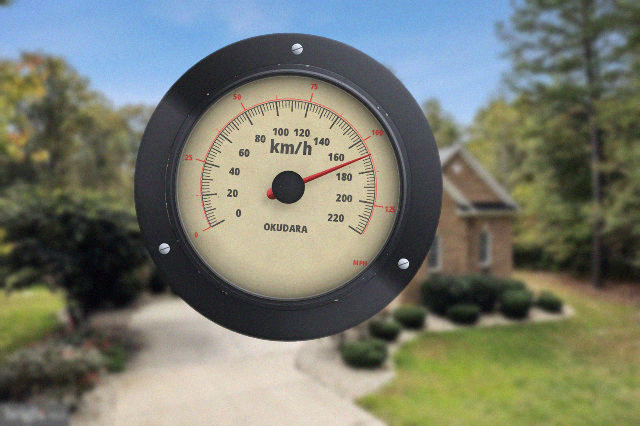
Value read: 170,km/h
